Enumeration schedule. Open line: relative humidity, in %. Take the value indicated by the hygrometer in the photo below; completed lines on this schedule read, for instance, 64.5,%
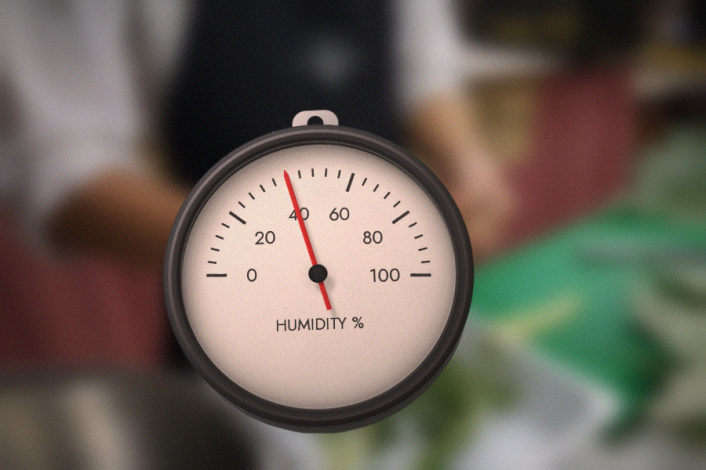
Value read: 40,%
